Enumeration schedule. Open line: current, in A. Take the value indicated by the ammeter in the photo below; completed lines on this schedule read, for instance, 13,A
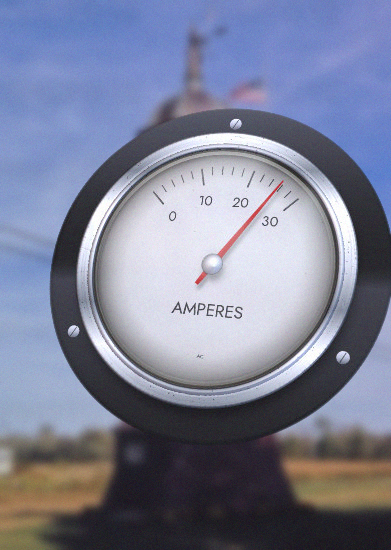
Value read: 26,A
